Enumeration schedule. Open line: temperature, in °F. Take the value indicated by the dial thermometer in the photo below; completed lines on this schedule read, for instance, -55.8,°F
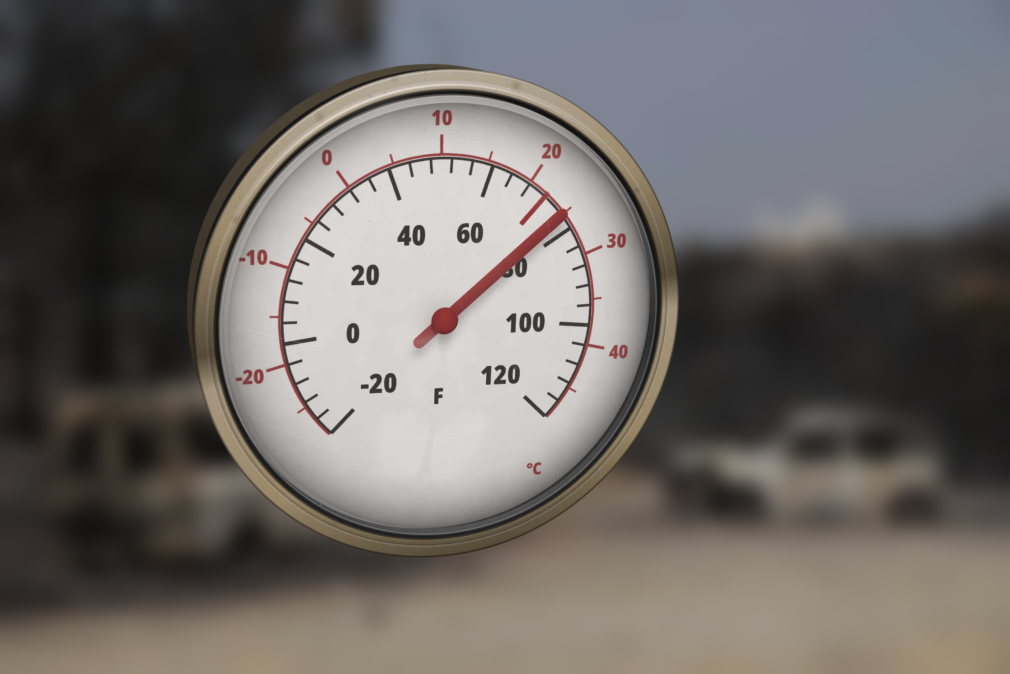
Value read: 76,°F
